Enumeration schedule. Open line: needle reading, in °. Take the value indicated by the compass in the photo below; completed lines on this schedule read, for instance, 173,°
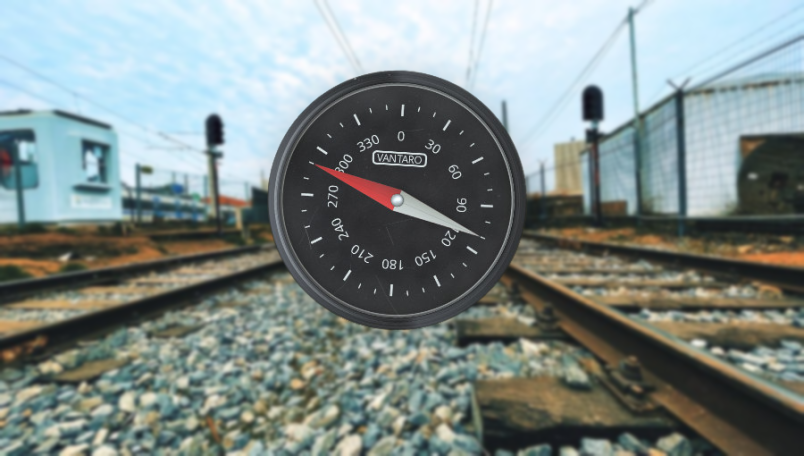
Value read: 290,°
